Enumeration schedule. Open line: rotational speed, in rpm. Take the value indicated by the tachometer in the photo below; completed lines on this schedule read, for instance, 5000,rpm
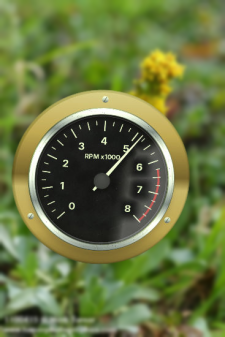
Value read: 5125,rpm
